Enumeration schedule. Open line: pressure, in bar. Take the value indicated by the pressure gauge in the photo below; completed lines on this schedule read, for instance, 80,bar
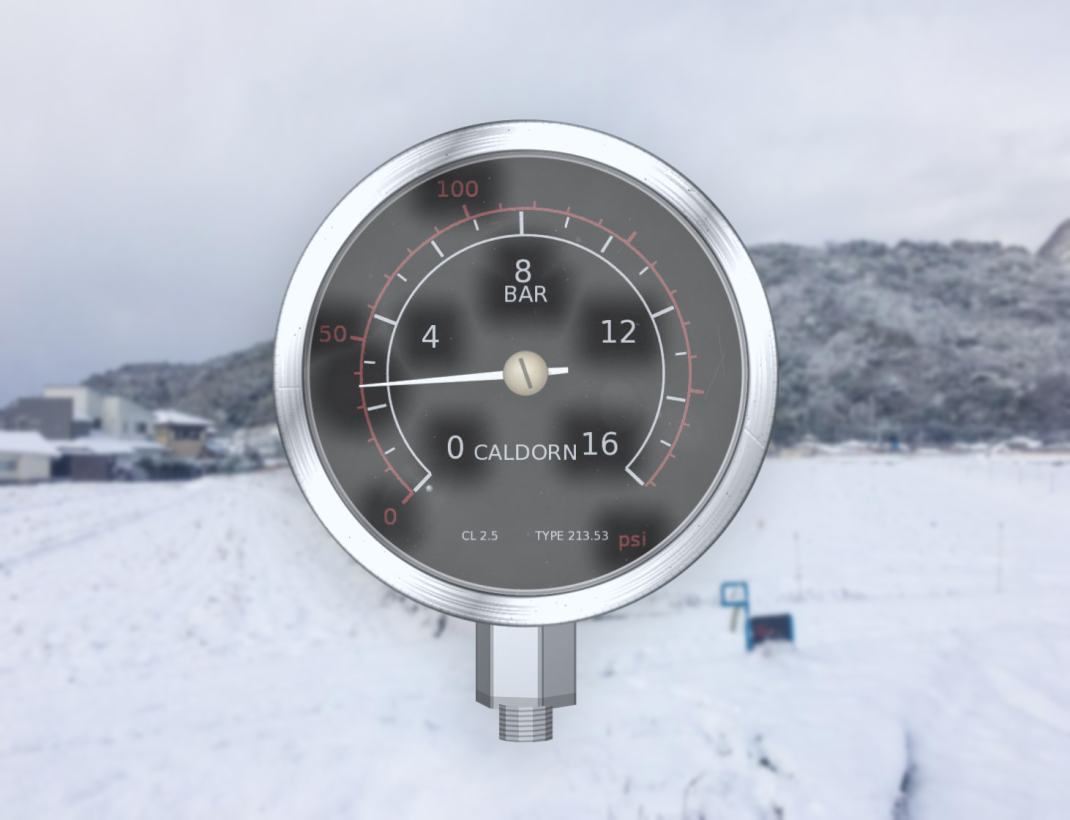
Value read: 2.5,bar
